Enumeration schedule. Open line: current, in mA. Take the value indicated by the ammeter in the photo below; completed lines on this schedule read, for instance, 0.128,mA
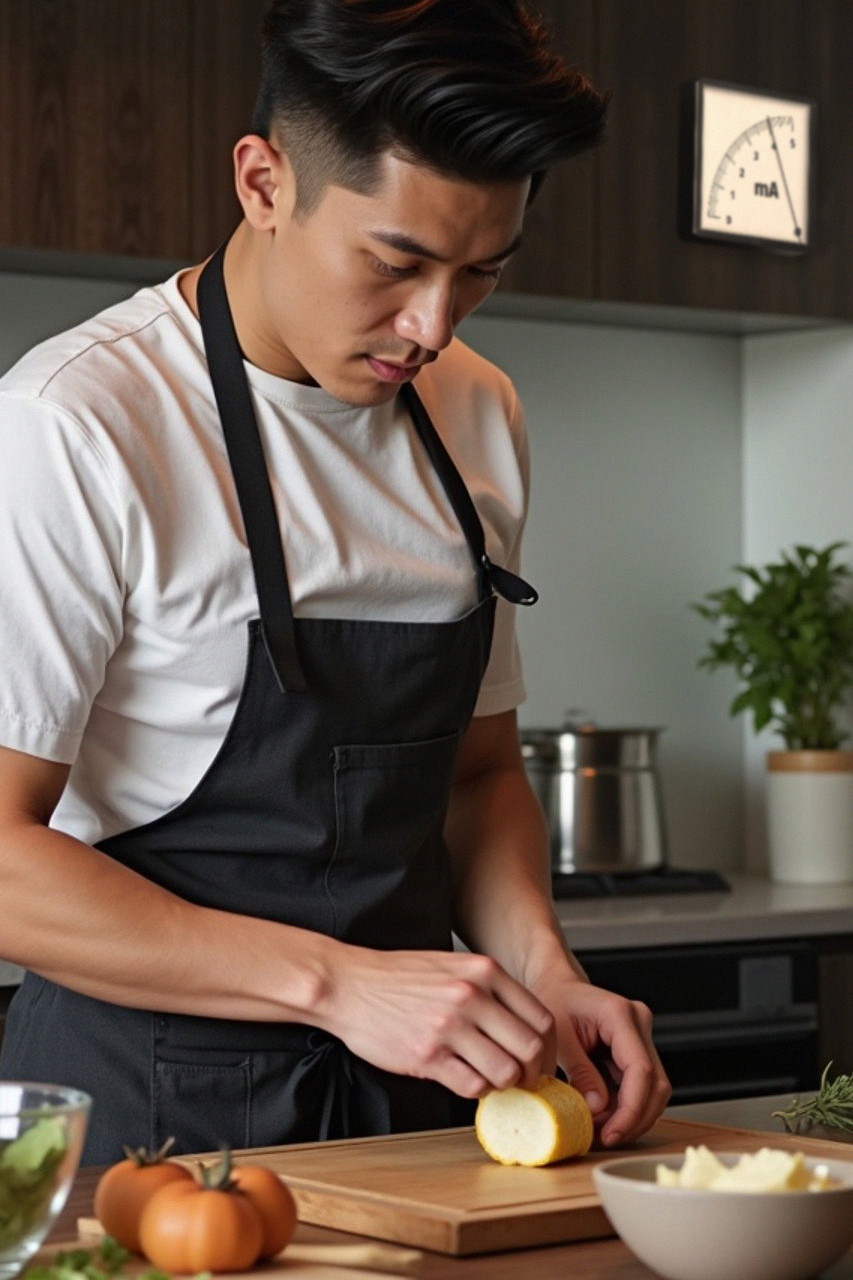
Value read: 4,mA
